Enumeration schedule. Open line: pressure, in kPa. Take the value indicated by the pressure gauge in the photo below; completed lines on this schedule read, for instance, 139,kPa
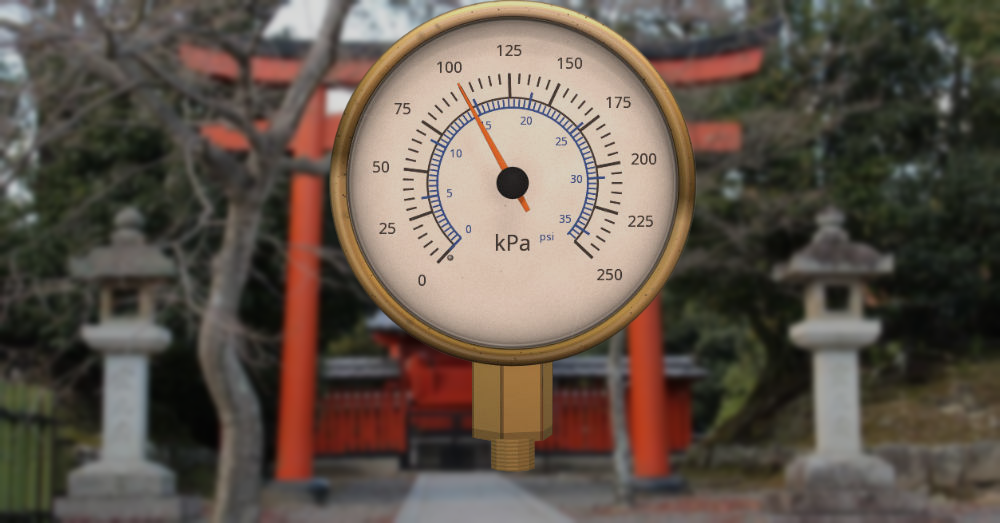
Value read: 100,kPa
